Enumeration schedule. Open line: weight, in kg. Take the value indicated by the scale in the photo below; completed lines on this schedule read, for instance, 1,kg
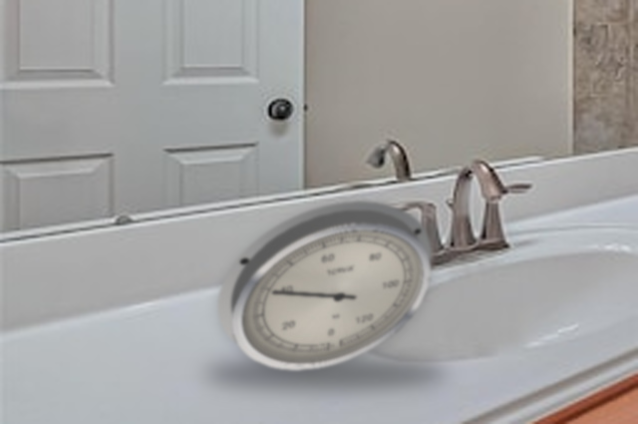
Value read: 40,kg
